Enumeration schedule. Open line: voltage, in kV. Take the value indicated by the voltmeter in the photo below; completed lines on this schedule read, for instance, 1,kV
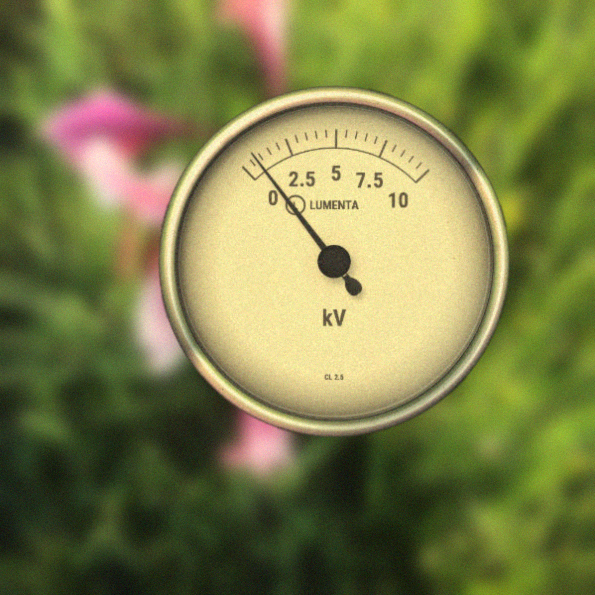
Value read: 0.75,kV
